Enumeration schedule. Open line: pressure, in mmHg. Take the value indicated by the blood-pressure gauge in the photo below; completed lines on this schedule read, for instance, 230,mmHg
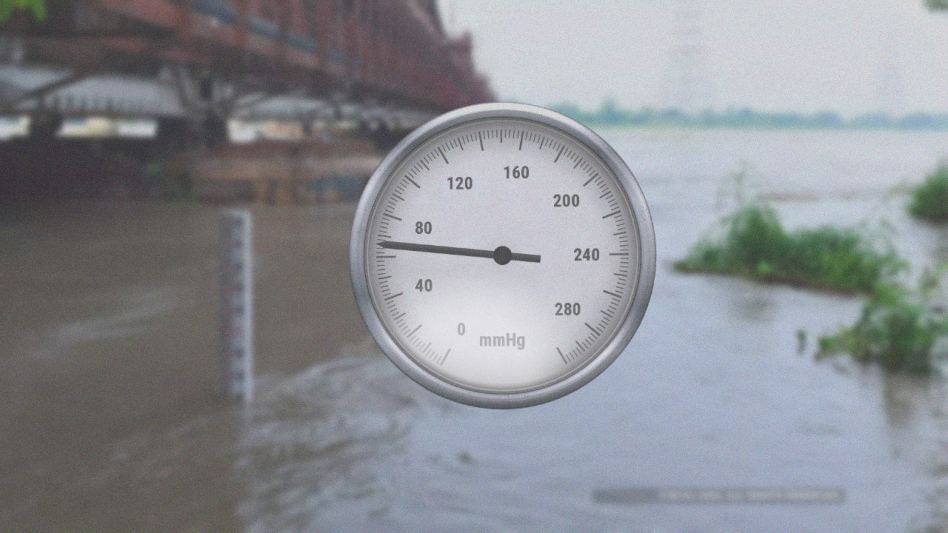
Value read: 66,mmHg
